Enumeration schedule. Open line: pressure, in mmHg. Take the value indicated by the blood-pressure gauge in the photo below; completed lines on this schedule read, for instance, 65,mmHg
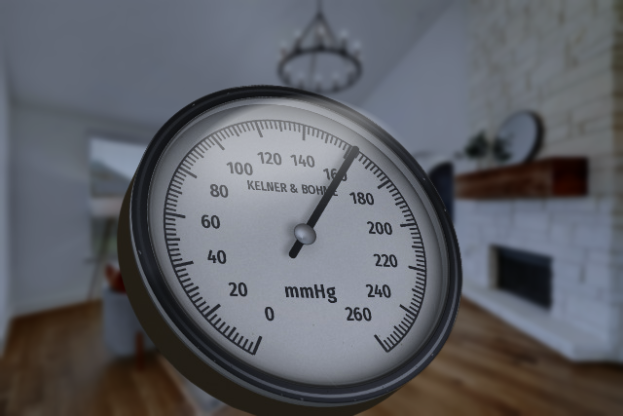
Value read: 162,mmHg
